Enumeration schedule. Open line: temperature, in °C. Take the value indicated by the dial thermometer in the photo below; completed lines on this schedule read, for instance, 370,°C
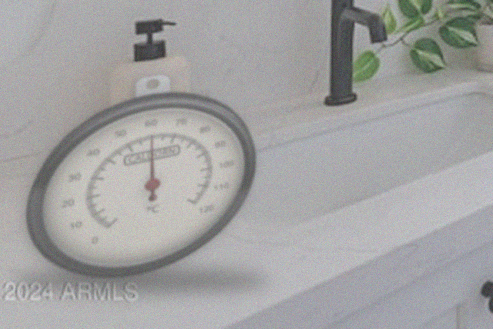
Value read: 60,°C
